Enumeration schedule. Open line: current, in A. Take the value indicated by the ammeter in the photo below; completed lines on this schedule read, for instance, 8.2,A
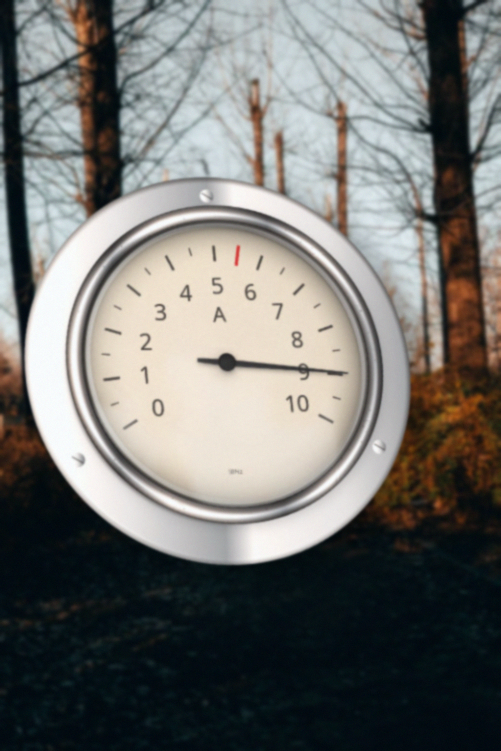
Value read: 9,A
